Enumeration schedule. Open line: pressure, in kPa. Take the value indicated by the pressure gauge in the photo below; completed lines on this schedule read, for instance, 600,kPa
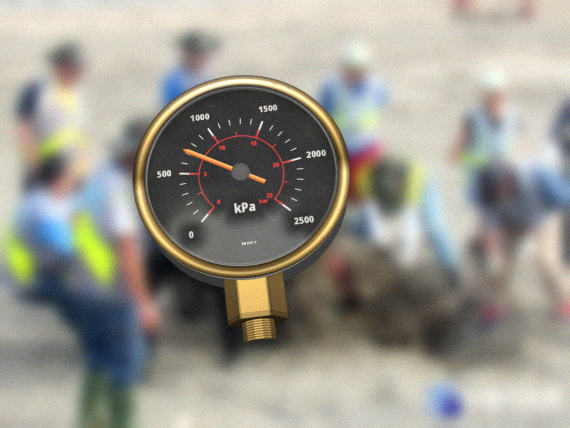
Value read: 700,kPa
